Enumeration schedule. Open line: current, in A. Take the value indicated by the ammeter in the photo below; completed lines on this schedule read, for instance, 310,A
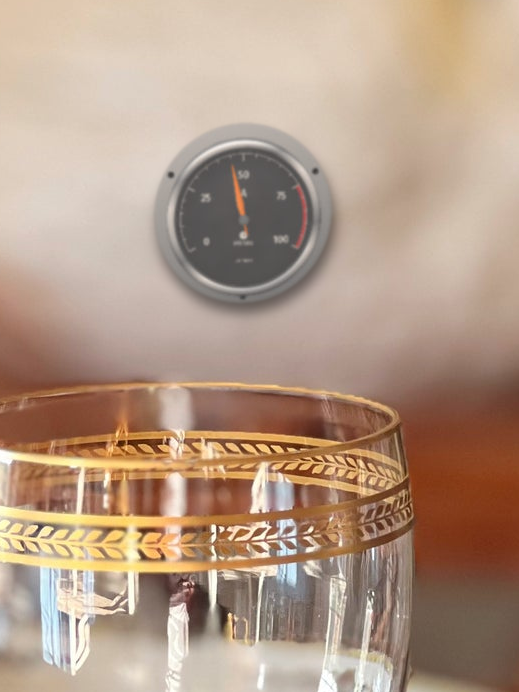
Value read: 45,A
